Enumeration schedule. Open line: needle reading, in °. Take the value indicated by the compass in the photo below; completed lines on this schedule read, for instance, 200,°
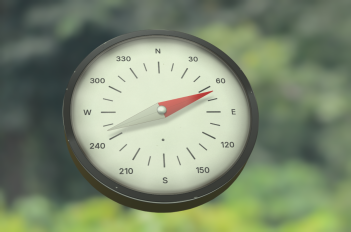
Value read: 67.5,°
